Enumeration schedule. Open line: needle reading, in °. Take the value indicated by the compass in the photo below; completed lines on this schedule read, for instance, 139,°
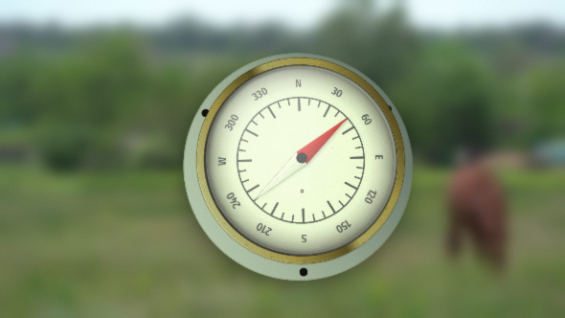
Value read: 50,°
